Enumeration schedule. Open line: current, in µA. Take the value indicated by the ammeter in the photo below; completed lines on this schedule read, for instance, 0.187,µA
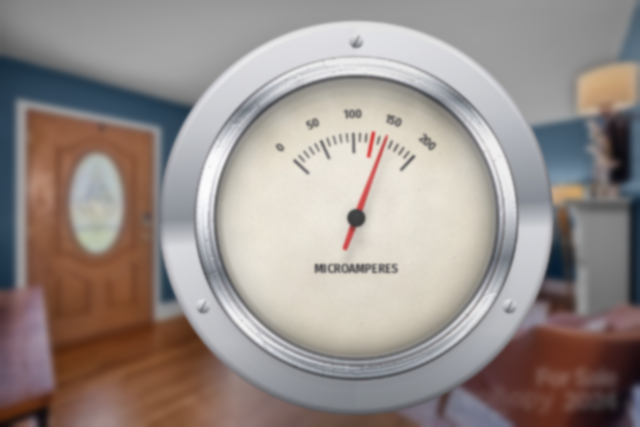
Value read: 150,µA
